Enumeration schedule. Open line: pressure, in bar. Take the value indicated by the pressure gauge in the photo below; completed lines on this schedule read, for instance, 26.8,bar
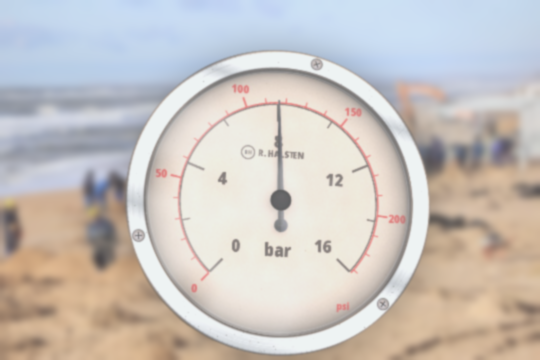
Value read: 8,bar
